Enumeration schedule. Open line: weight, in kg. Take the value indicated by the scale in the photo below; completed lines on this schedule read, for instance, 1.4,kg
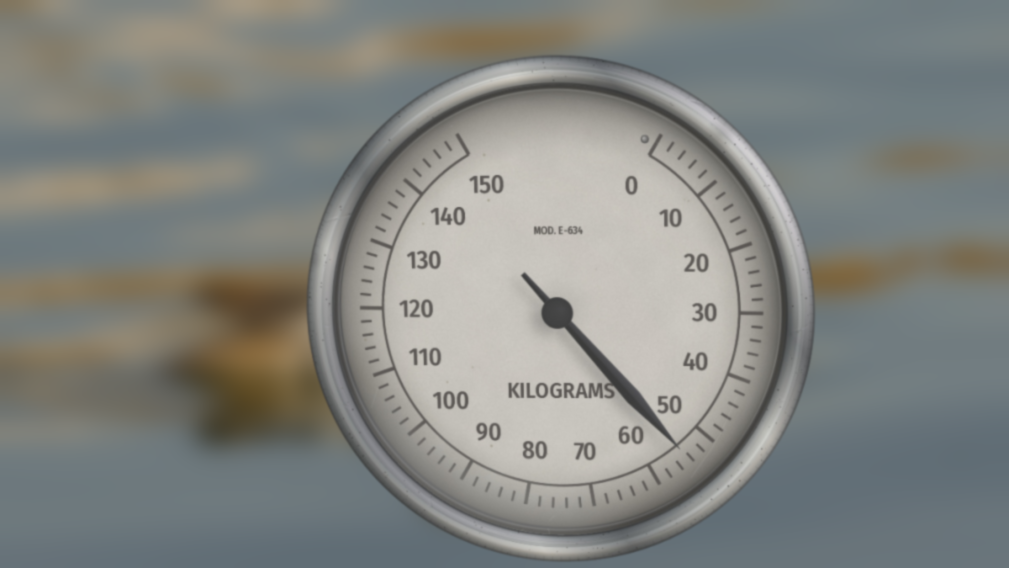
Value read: 54,kg
